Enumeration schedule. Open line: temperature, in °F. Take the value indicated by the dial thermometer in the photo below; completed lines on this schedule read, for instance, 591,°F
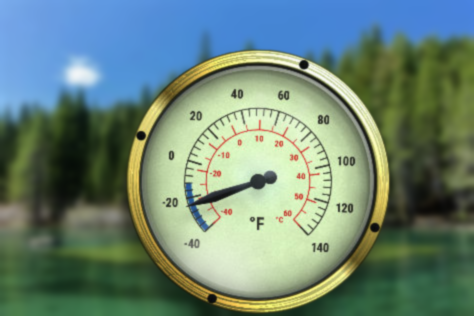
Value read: -24,°F
